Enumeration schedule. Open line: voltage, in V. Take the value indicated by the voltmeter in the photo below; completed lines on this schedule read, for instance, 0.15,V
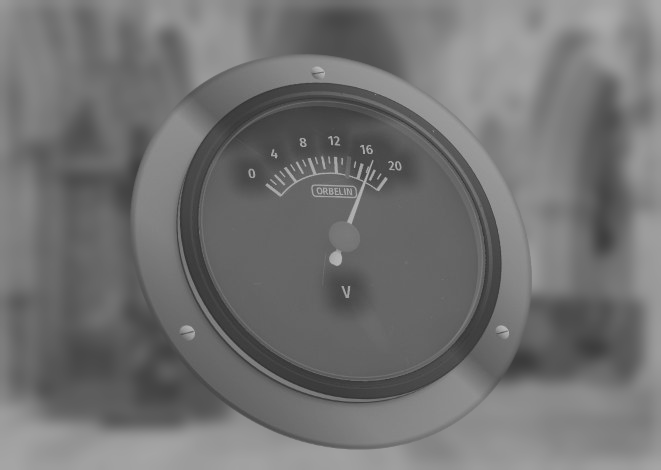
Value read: 17,V
